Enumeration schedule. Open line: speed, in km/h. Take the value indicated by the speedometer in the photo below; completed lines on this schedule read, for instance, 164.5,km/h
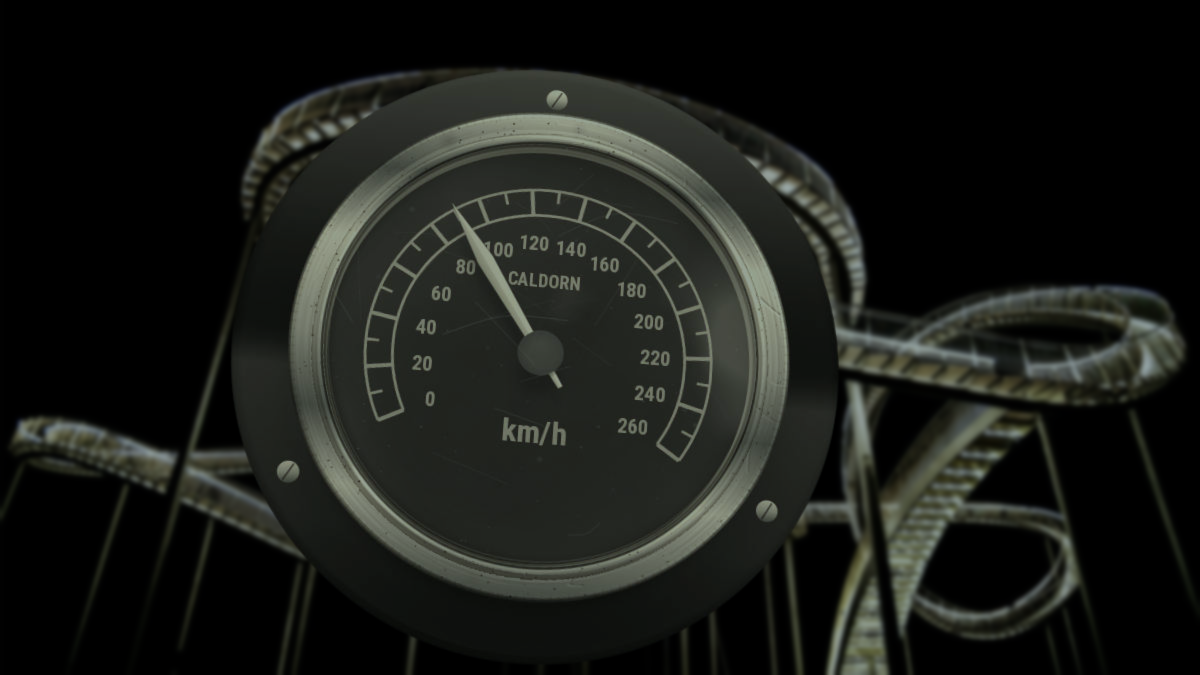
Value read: 90,km/h
